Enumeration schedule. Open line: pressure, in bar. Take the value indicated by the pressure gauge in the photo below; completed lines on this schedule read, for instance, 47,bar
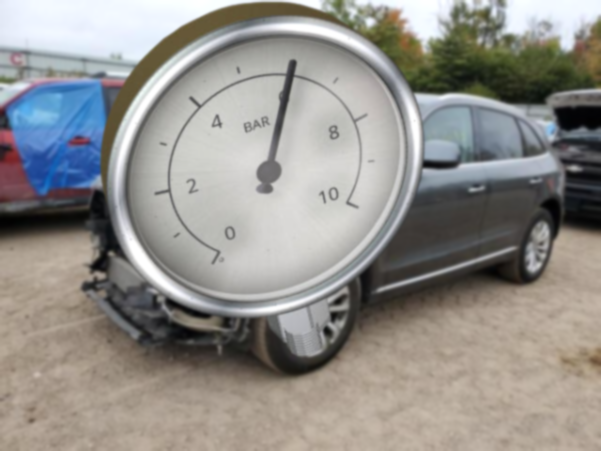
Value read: 6,bar
